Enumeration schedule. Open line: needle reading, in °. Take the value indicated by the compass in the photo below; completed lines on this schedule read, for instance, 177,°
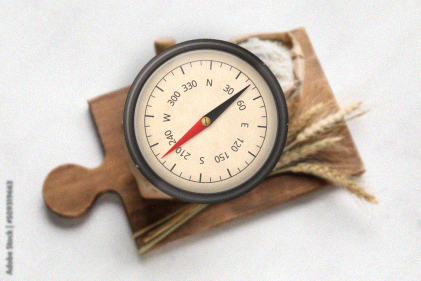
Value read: 225,°
